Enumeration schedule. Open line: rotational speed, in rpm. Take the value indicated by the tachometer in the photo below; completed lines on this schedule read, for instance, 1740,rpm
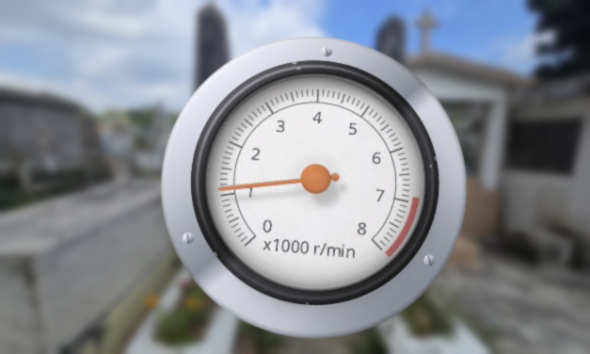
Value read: 1100,rpm
